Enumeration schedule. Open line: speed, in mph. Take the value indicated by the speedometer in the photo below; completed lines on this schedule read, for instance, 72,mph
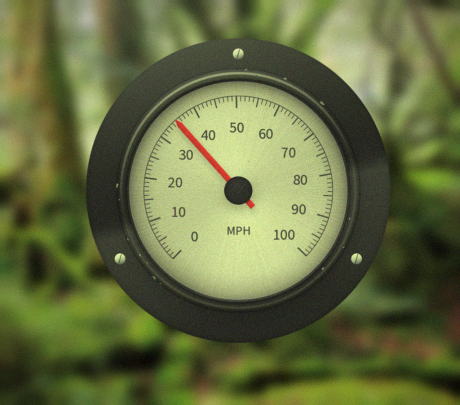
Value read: 35,mph
